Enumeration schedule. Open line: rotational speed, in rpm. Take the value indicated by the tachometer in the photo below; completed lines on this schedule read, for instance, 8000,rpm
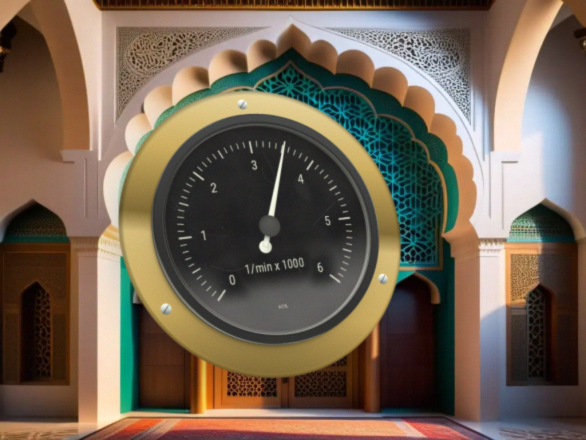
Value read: 3500,rpm
